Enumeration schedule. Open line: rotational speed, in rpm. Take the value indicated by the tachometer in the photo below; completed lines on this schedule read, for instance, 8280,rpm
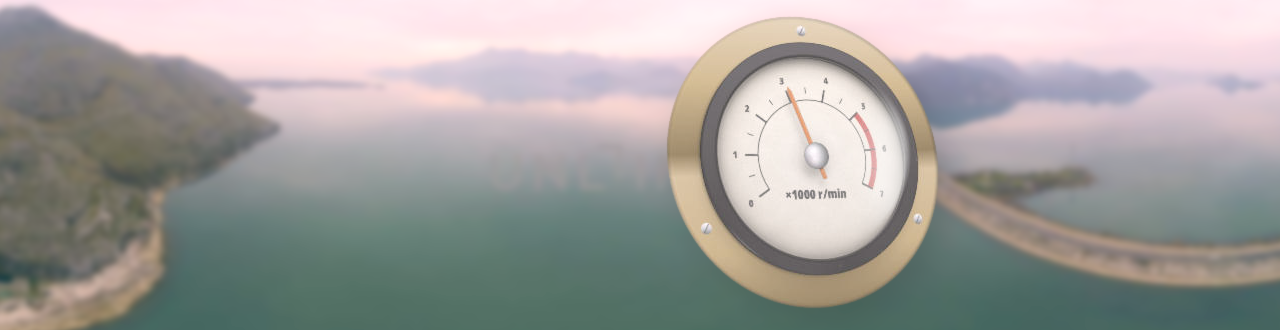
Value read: 3000,rpm
